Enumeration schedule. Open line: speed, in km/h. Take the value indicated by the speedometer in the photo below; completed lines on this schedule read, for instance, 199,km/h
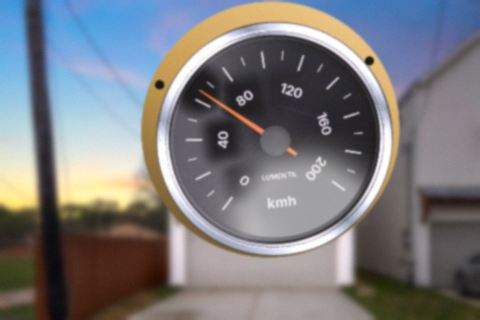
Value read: 65,km/h
